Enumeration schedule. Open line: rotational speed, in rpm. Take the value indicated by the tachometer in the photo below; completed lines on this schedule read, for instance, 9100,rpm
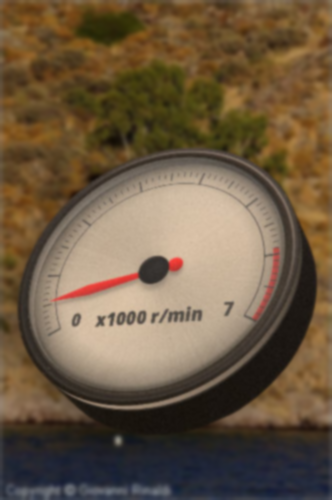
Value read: 500,rpm
